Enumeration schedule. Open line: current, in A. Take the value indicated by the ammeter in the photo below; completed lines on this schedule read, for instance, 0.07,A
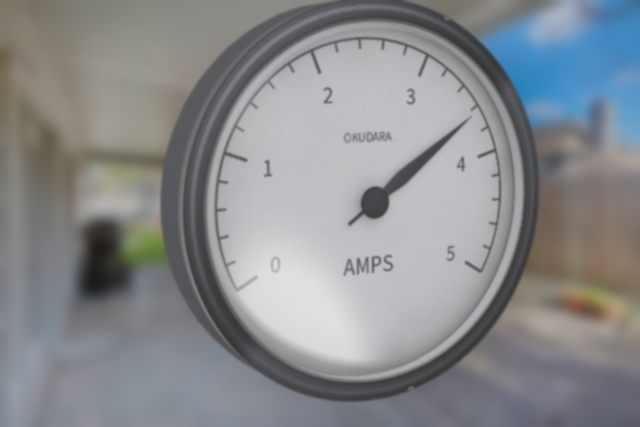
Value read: 3.6,A
